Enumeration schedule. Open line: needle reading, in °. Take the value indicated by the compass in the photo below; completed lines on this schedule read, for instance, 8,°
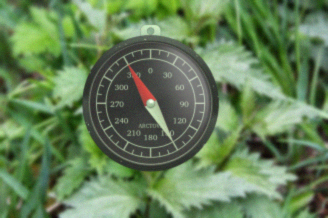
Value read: 330,°
